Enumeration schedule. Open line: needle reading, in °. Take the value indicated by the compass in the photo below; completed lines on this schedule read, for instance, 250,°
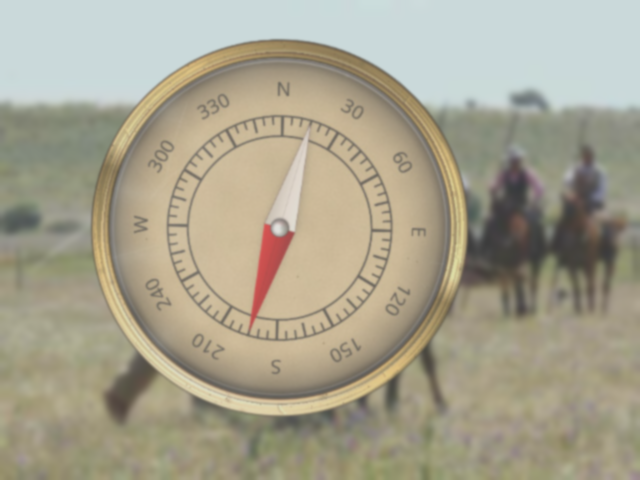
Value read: 195,°
